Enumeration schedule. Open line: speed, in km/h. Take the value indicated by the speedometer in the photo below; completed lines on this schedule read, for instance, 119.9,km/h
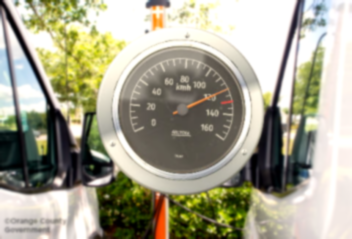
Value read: 120,km/h
